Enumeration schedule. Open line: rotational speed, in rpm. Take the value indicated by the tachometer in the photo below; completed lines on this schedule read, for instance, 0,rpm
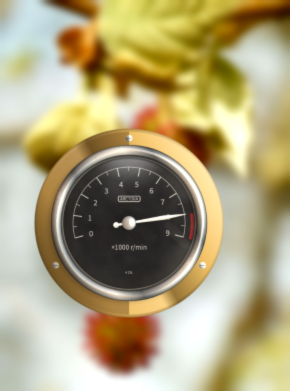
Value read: 8000,rpm
